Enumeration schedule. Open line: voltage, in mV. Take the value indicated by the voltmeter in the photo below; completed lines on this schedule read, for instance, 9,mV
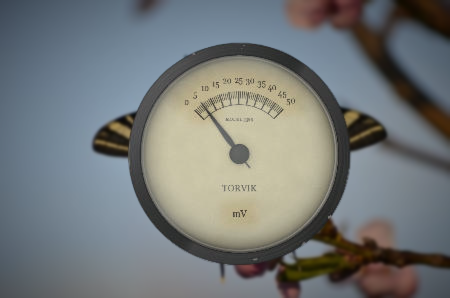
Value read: 5,mV
